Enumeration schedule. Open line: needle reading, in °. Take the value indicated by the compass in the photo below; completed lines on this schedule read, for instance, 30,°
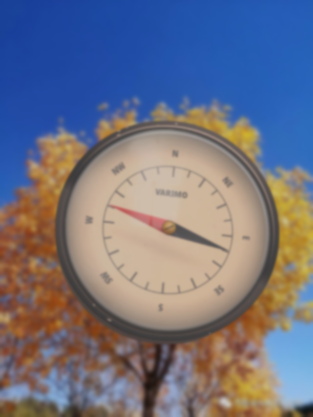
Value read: 285,°
